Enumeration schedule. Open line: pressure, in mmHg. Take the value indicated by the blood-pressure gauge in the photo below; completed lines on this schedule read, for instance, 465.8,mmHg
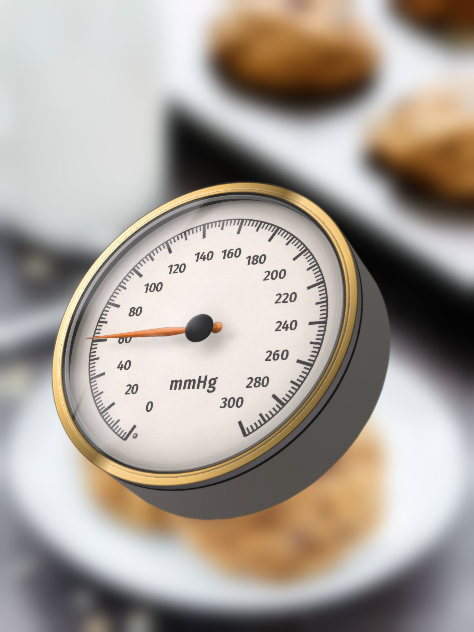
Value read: 60,mmHg
